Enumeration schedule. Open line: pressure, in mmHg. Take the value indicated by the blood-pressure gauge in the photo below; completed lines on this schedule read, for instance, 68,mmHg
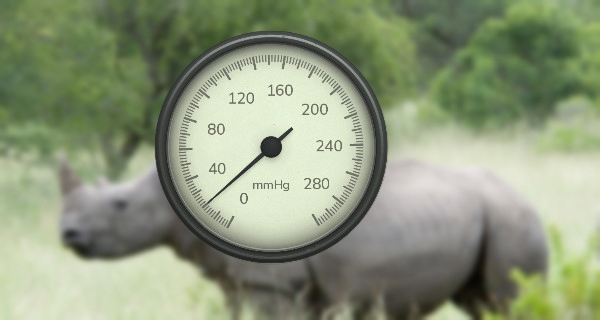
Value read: 20,mmHg
